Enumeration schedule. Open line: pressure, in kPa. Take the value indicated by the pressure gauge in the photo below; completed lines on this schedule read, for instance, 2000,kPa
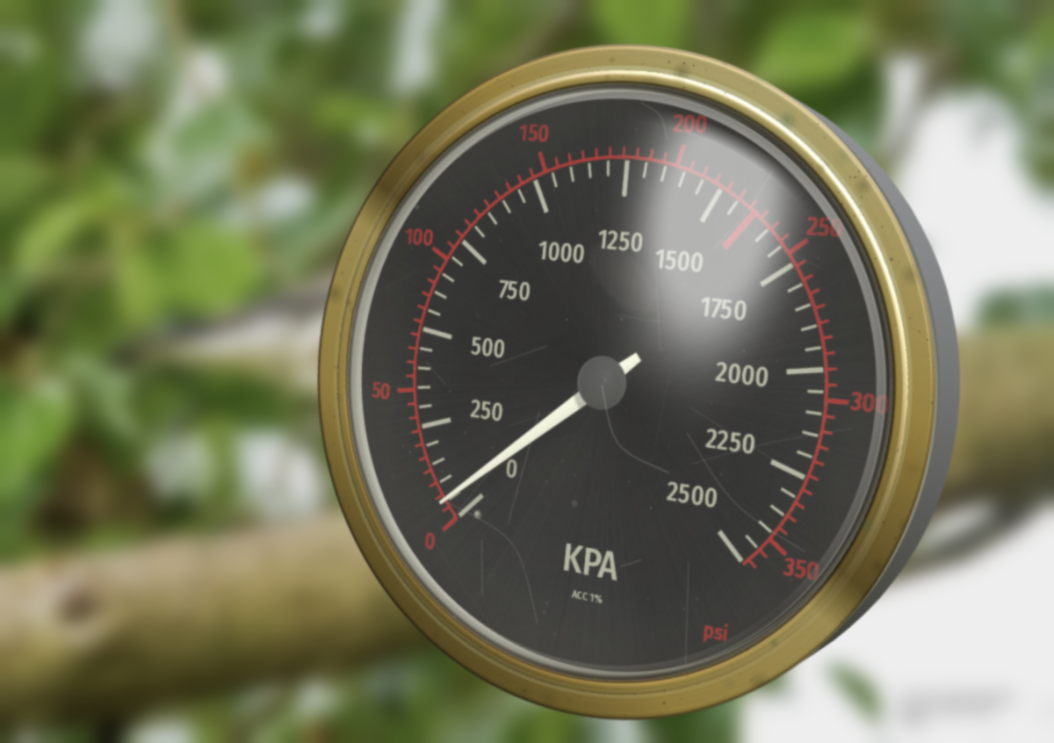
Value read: 50,kPa
